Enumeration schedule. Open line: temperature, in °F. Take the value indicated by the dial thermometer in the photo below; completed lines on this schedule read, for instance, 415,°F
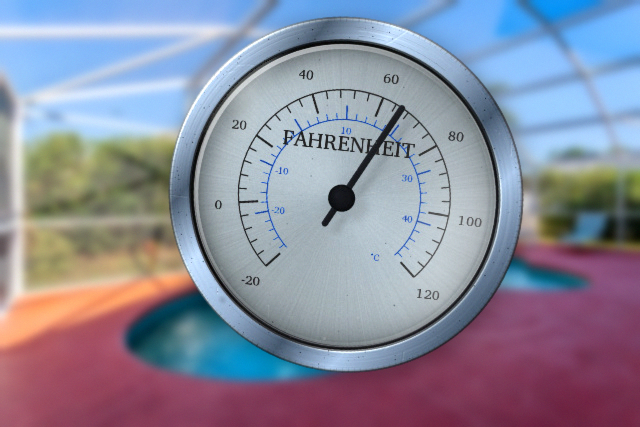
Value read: 66,°F
